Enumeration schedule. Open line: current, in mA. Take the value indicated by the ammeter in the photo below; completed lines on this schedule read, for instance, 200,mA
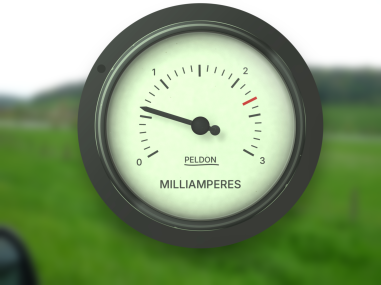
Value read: 0.6,mA
